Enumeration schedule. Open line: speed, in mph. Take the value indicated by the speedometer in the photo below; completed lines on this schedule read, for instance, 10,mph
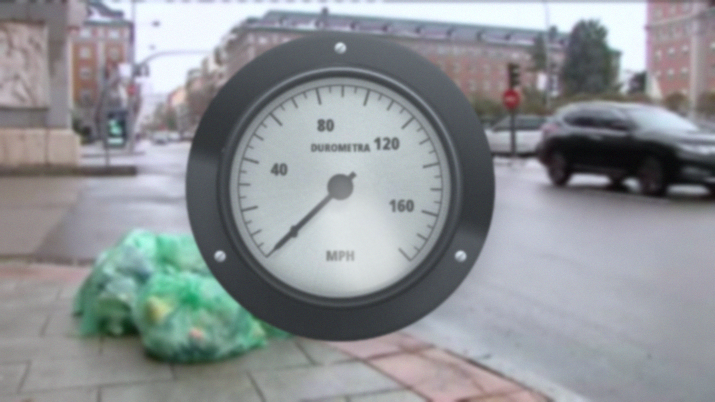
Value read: 0,mph
